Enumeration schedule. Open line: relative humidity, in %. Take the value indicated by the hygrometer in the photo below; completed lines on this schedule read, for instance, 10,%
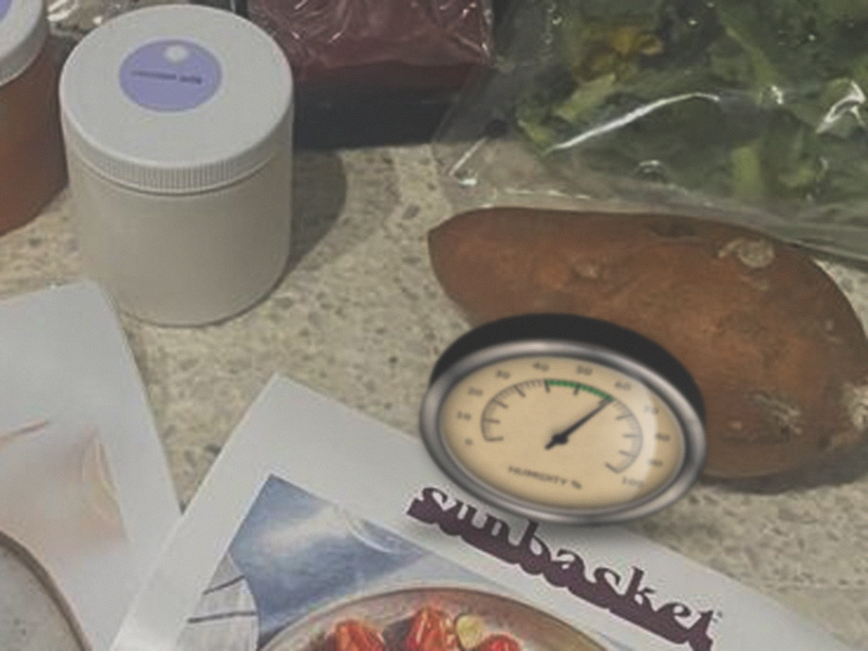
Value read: 60,%
